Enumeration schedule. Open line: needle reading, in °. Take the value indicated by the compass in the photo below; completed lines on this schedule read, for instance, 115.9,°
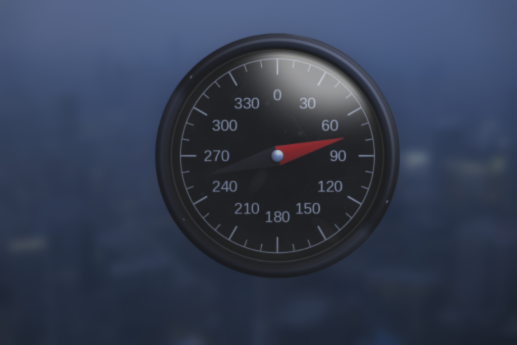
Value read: 75,°
